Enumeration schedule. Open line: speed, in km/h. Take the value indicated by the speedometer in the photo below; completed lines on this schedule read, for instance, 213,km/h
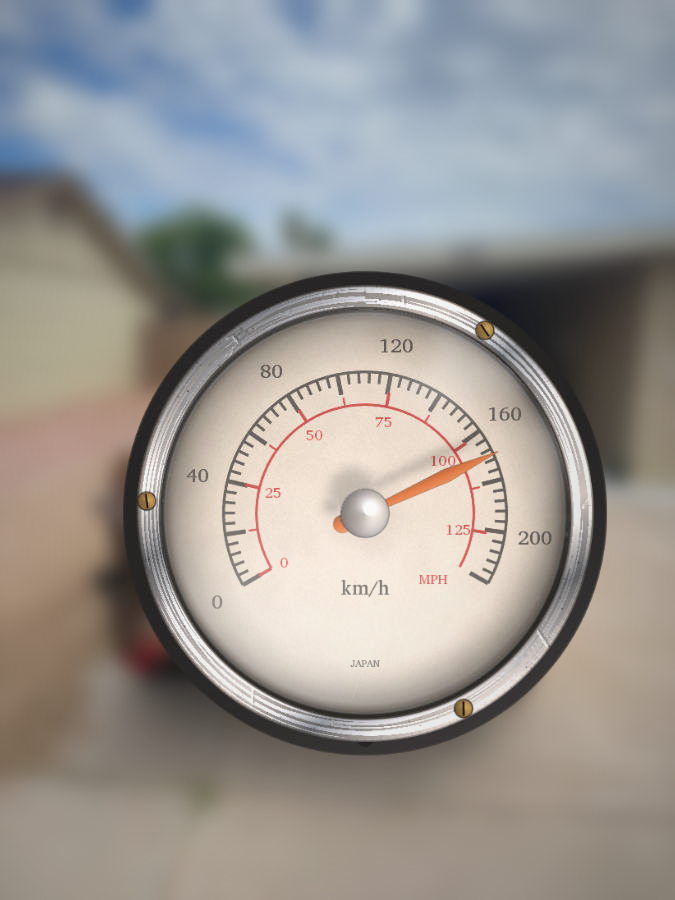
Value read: 170,km/h
